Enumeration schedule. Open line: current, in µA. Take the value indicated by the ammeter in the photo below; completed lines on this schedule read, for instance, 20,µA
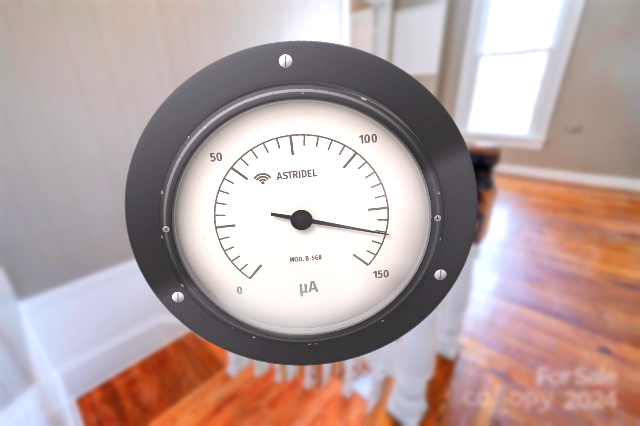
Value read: 135,µA
